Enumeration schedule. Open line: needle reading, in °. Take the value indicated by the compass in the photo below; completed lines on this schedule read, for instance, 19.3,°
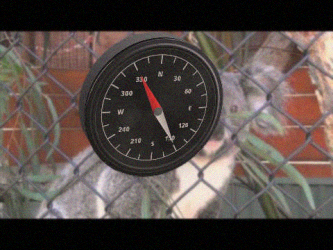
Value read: 330,°
